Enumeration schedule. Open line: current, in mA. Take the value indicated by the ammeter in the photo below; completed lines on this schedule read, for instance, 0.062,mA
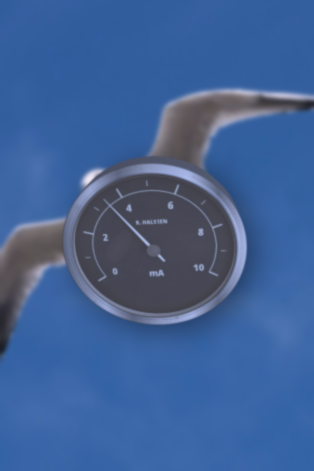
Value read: 3.5,mA
